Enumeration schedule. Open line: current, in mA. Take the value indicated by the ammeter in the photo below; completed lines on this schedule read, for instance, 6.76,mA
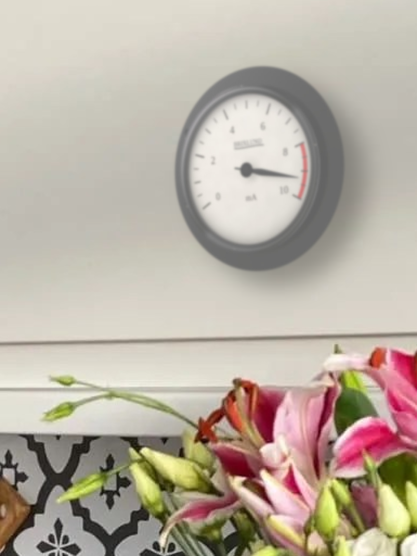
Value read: 9.25,mA
